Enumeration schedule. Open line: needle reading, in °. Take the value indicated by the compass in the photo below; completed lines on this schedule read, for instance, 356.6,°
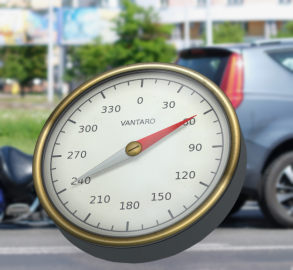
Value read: 60,°
